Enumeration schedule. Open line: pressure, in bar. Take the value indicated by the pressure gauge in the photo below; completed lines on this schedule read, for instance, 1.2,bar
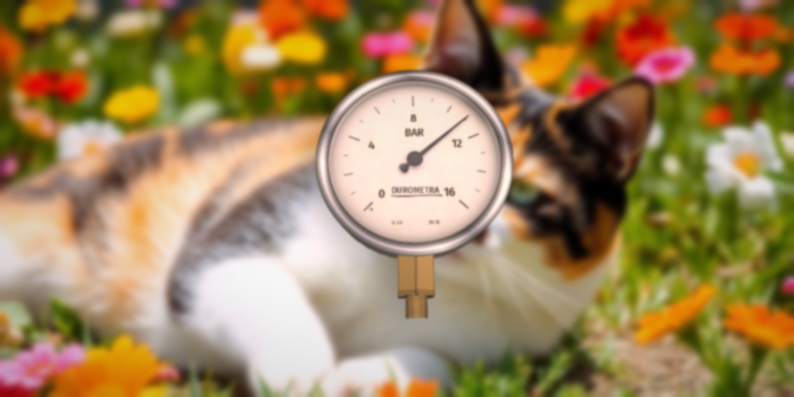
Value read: 11,bar
